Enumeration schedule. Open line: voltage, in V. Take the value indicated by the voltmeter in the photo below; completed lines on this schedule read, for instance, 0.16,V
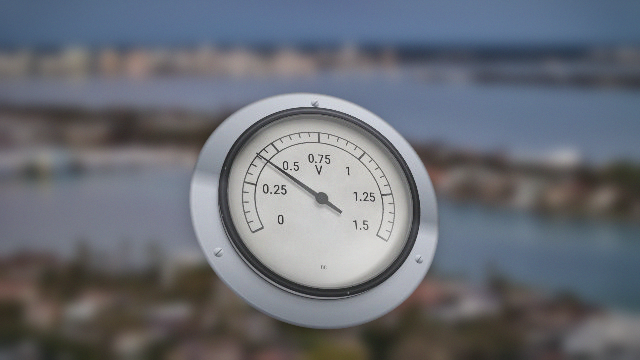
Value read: 0.4,V
